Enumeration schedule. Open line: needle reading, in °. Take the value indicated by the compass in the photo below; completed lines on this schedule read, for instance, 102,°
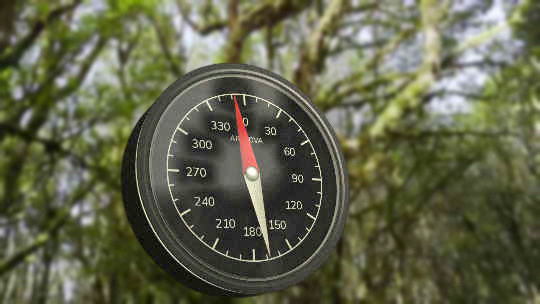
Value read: 350,°
